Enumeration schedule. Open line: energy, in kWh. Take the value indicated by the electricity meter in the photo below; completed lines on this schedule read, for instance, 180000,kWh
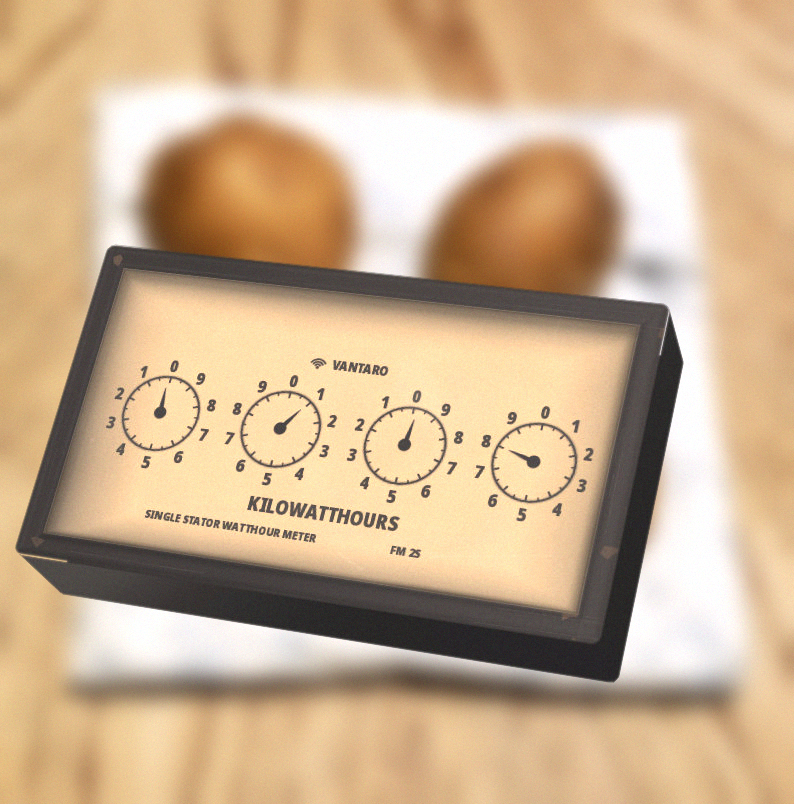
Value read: 98,kWh
